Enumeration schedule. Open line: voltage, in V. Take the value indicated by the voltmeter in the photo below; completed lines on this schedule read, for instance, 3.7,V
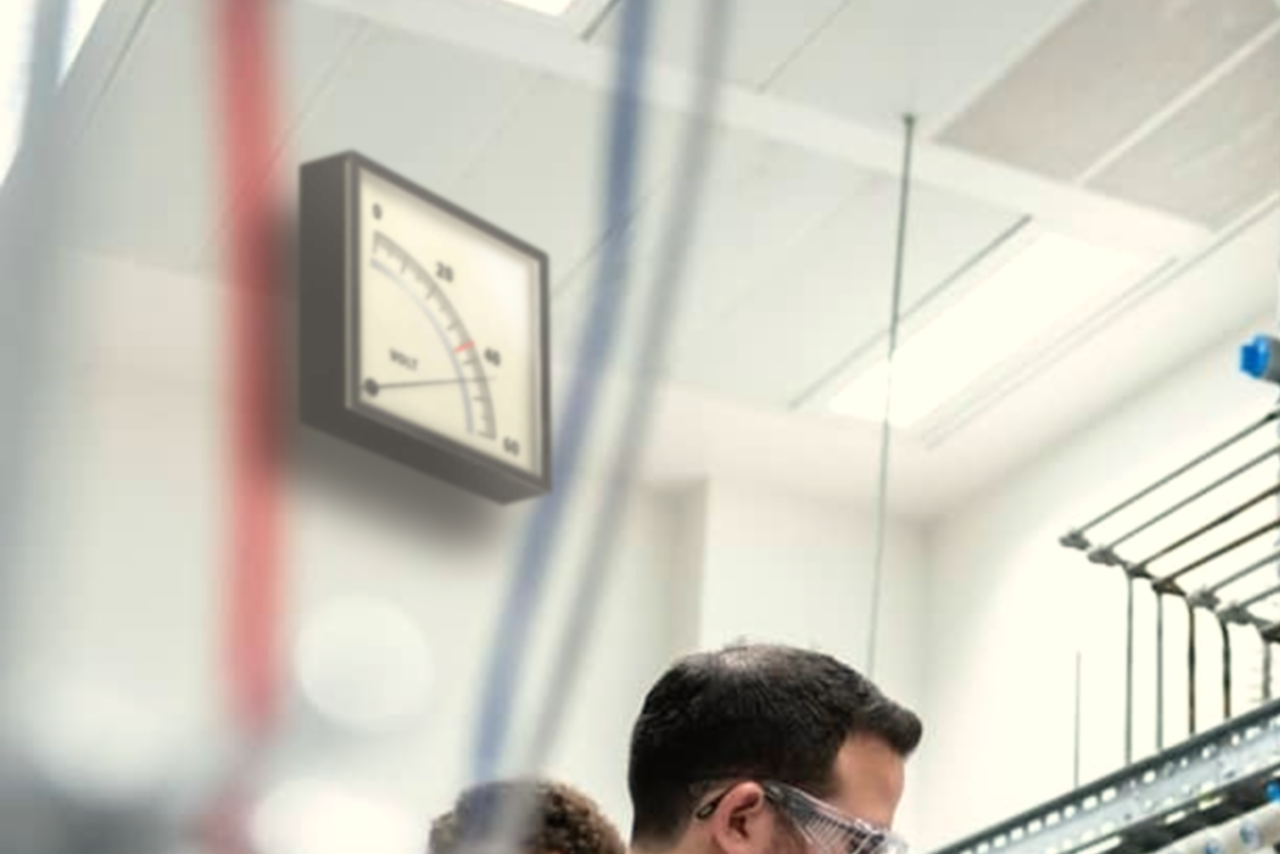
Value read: 45,V
